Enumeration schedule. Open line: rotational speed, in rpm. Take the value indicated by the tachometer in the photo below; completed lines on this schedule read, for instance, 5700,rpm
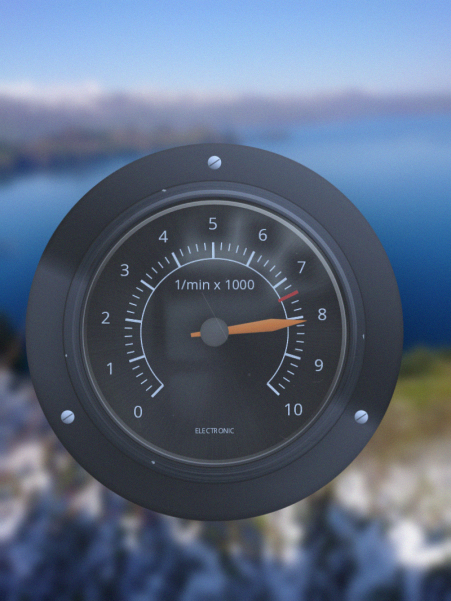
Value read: 8100,rpm
